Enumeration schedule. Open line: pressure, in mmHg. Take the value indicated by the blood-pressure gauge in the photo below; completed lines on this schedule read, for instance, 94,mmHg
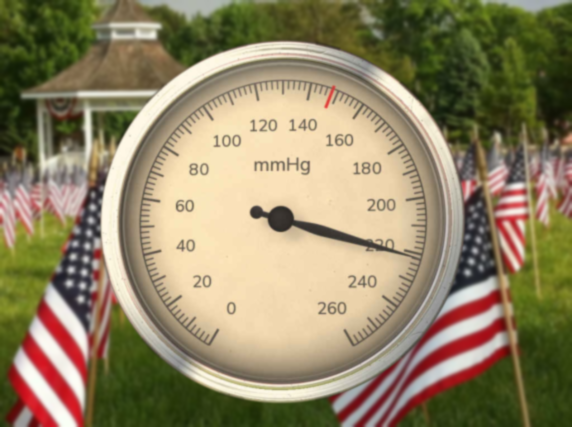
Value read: 222,mmHg
